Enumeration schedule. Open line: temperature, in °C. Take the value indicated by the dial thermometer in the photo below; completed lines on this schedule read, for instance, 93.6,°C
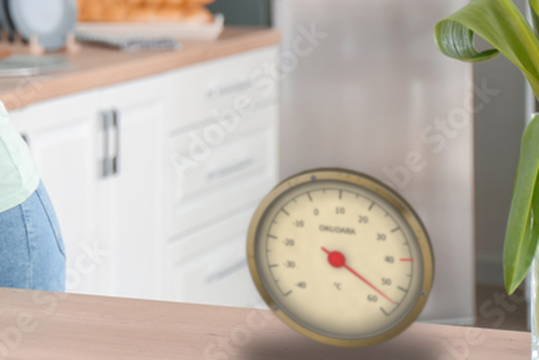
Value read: 55,°C
